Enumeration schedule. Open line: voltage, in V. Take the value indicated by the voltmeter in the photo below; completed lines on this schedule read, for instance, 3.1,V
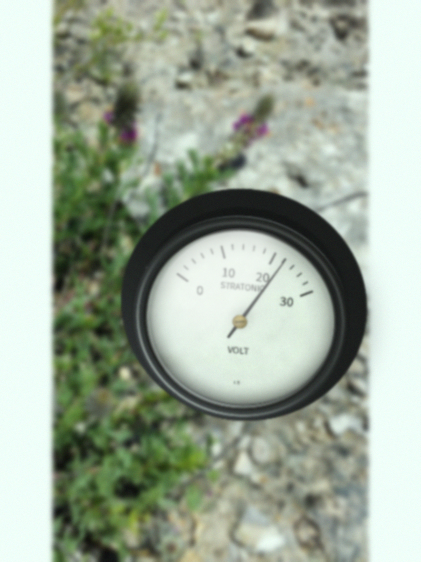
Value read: 22,V
